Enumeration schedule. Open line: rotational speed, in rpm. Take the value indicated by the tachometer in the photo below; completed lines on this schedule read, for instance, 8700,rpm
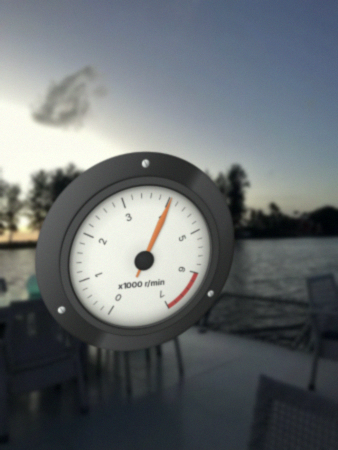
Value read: 4000,rpm
